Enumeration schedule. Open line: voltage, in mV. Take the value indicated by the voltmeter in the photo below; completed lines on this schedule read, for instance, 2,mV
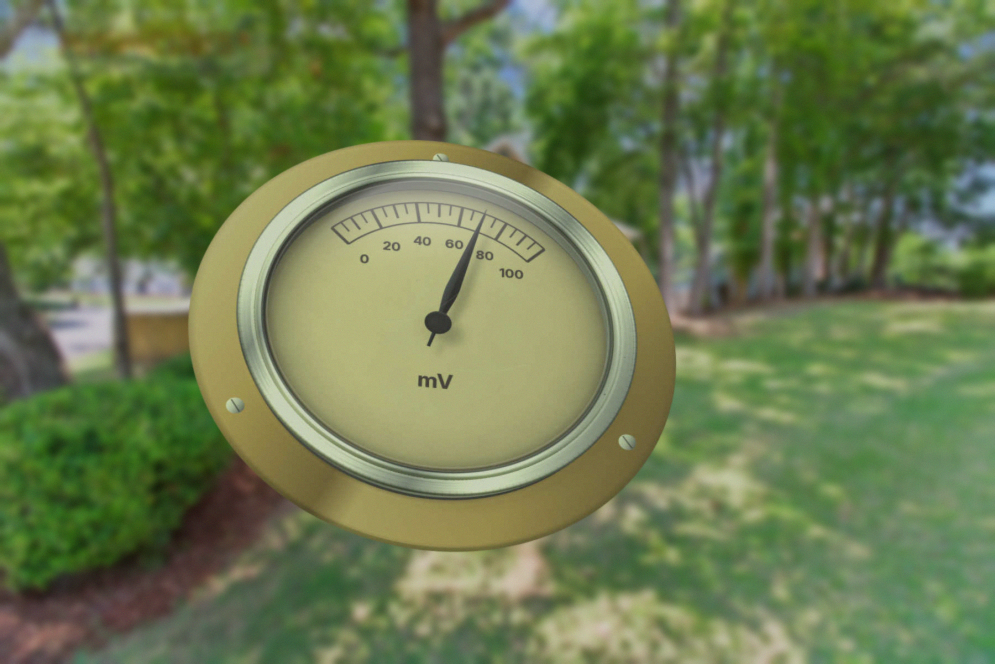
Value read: 70,mV
